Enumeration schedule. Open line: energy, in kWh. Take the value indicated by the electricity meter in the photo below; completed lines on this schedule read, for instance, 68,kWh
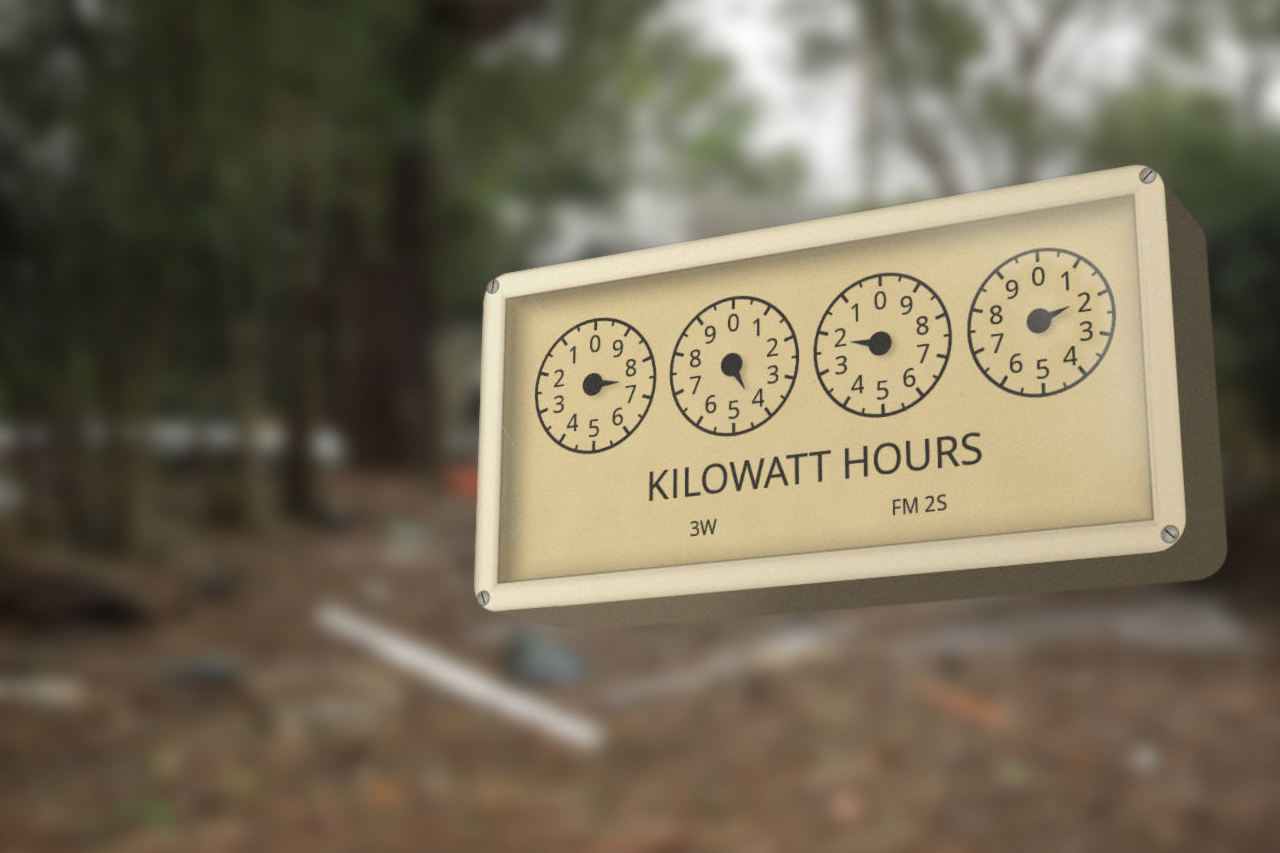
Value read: 7422,kWh
